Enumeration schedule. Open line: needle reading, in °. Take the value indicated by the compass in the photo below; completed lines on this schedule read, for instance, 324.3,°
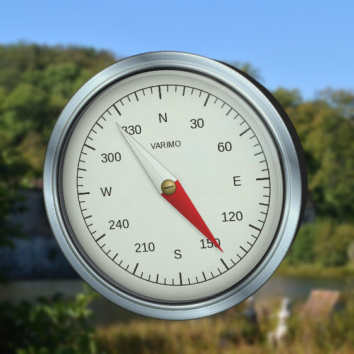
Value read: 145,°
